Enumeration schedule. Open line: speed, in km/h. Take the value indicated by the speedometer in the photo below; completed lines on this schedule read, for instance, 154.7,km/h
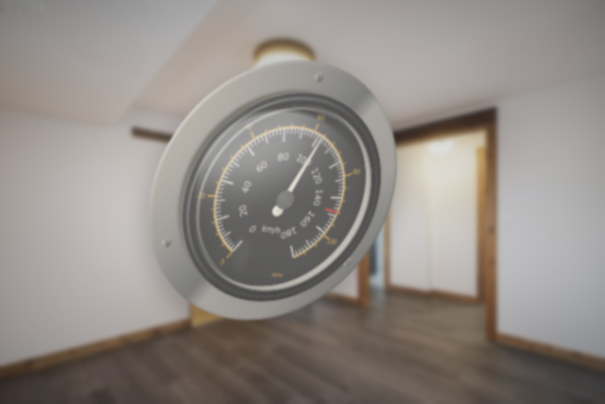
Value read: 100,km/h
